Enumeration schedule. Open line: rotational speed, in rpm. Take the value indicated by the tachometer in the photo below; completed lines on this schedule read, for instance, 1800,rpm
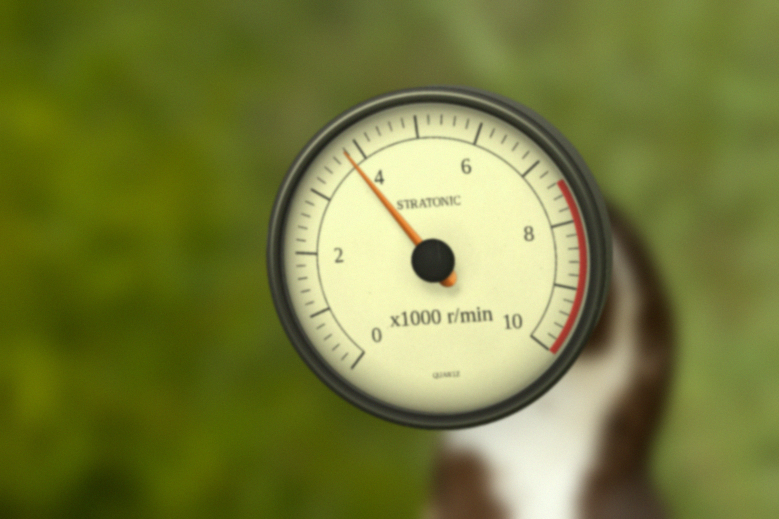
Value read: 3800,rpm
